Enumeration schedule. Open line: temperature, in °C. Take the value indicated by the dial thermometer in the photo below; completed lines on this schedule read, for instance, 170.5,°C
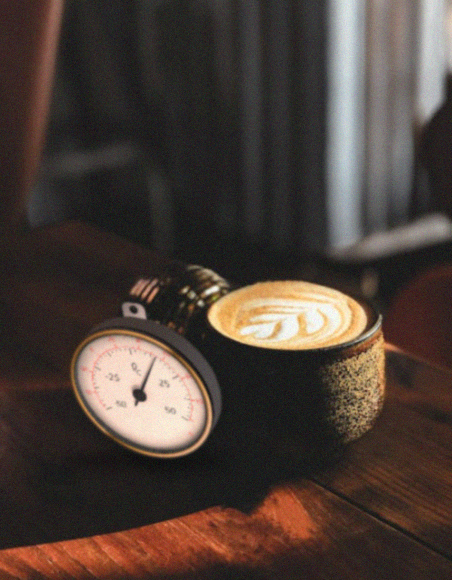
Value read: 12.5,°C
